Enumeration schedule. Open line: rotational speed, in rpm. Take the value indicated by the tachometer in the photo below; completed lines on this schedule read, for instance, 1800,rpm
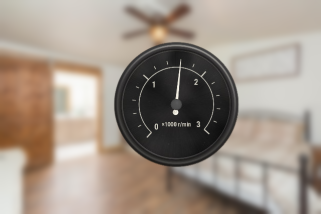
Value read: 1600,rpm
